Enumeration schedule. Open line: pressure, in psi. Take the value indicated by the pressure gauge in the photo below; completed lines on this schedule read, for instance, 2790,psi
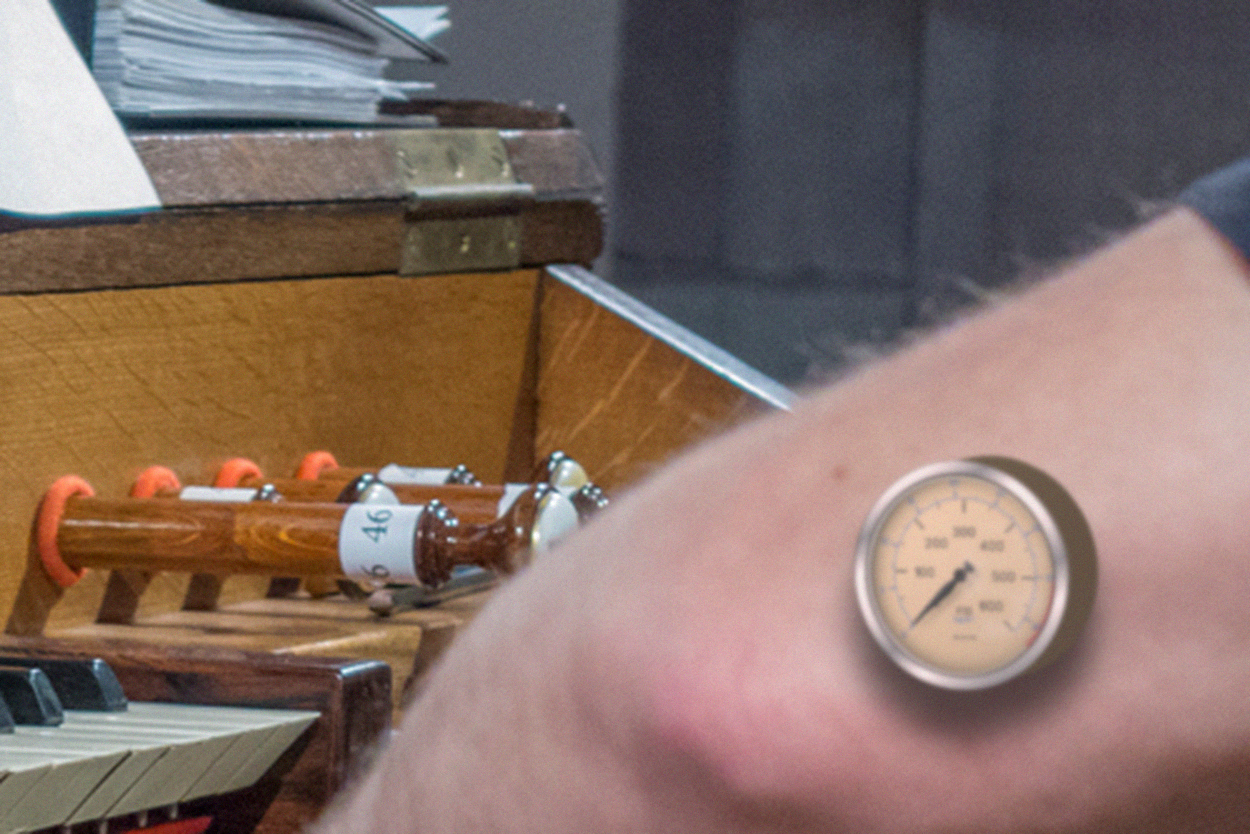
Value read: 0,psi
